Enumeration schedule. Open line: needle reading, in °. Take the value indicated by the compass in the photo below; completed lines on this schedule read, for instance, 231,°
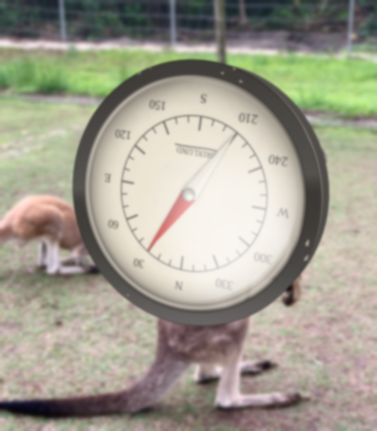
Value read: 30,°
